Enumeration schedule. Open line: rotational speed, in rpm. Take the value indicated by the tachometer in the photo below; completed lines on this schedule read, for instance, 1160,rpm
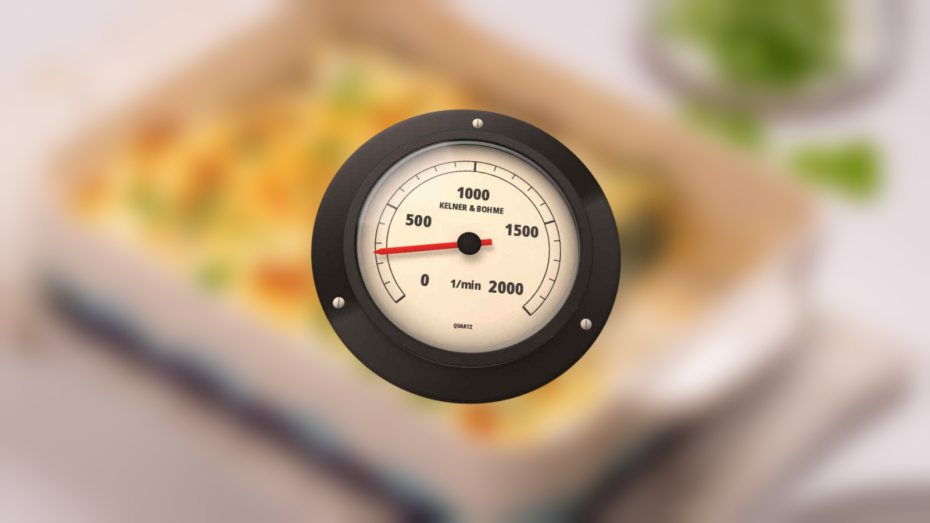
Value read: 250,rpm
